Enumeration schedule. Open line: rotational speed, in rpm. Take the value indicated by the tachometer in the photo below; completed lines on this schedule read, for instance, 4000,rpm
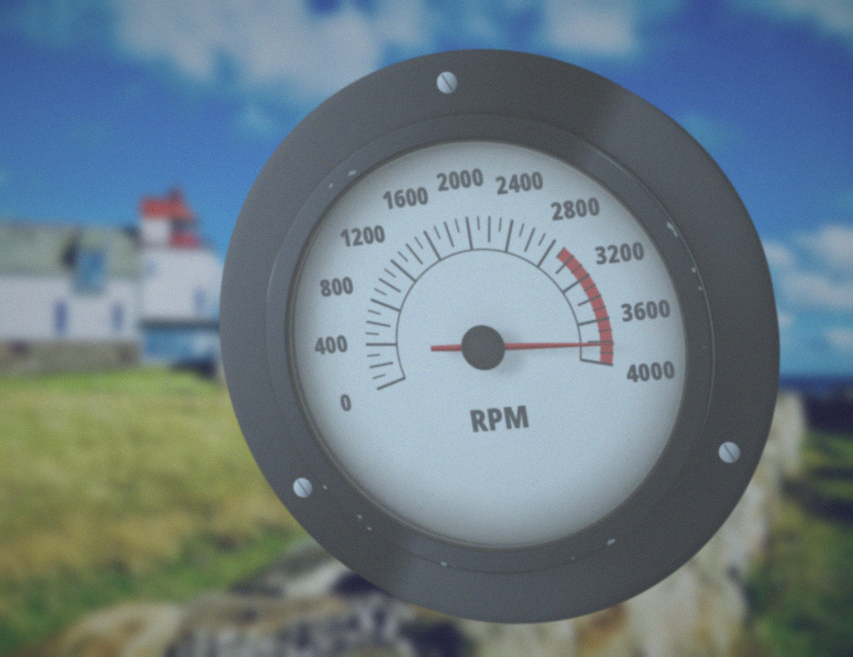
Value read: 3800,rpm
